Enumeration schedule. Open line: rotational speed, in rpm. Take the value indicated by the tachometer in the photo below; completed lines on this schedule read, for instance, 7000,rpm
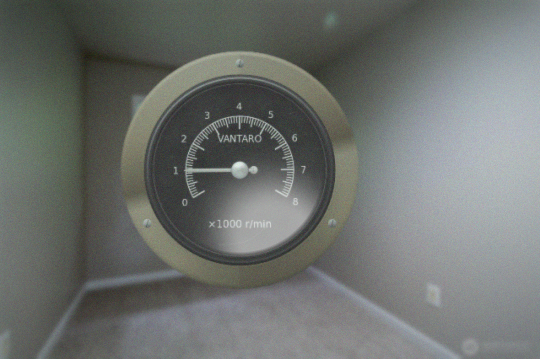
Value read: 1000,rpm
